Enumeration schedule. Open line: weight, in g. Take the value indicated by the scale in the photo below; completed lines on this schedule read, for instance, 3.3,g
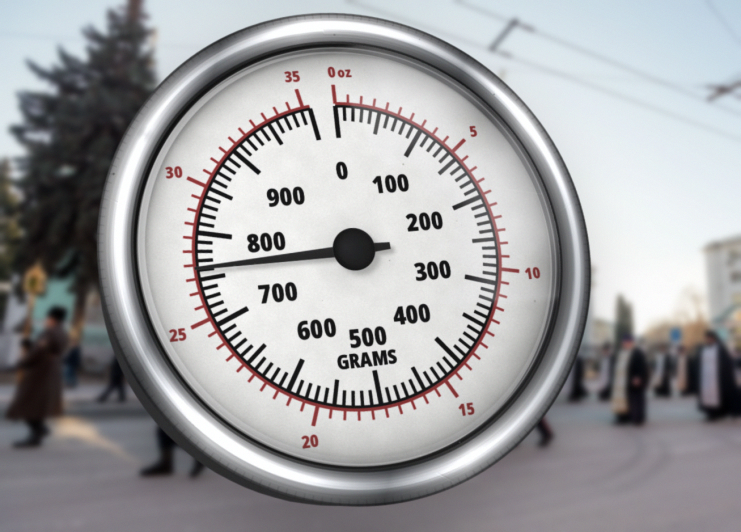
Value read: 760,g
